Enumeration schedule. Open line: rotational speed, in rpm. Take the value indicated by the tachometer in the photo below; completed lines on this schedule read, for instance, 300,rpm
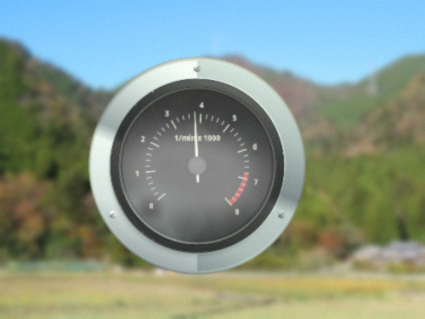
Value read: 3800,rpm
